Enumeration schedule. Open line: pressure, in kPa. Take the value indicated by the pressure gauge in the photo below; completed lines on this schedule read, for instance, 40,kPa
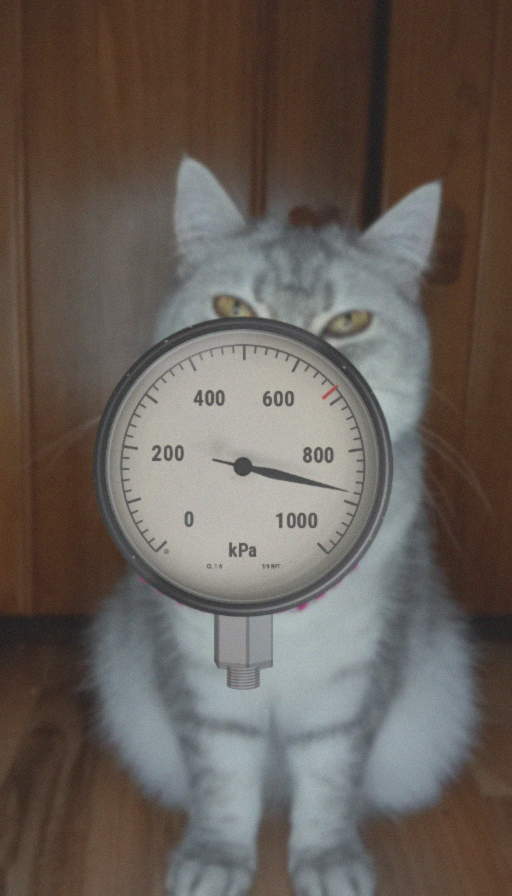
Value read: 880,kPa
